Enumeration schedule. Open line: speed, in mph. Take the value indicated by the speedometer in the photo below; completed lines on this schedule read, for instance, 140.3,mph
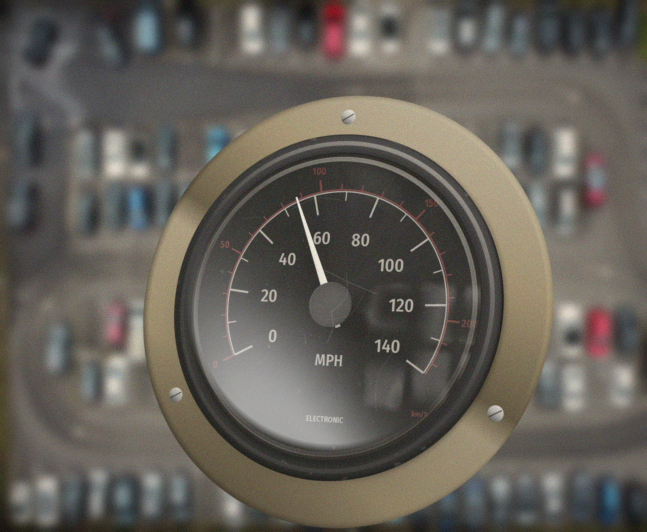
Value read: 55,mph
